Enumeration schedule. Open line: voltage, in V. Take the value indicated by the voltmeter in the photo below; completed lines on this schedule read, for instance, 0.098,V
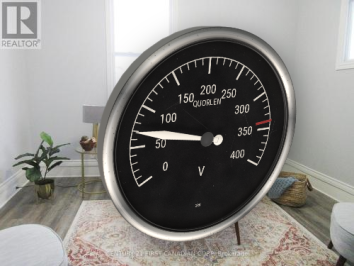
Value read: 70,V
